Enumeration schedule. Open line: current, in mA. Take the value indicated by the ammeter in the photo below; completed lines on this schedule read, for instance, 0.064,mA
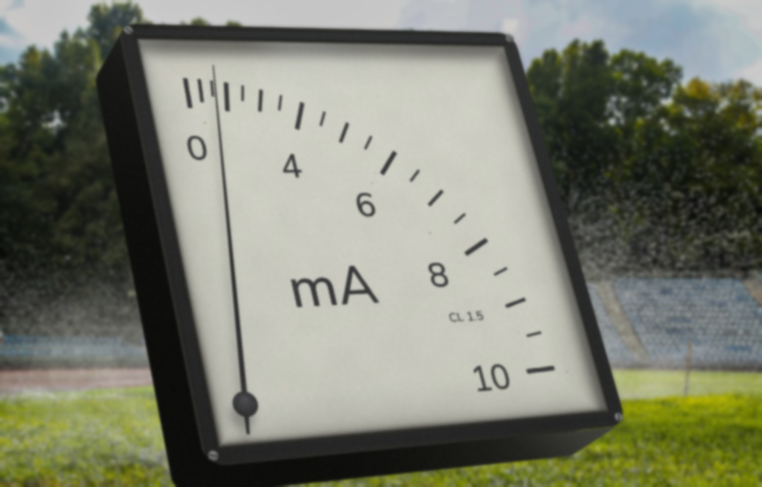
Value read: 1.5,mA
